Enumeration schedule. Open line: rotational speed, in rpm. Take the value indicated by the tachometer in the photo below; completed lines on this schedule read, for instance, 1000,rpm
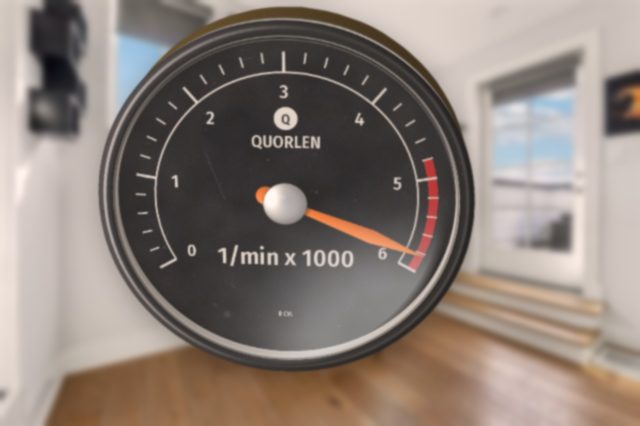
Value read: 5800,rpm
